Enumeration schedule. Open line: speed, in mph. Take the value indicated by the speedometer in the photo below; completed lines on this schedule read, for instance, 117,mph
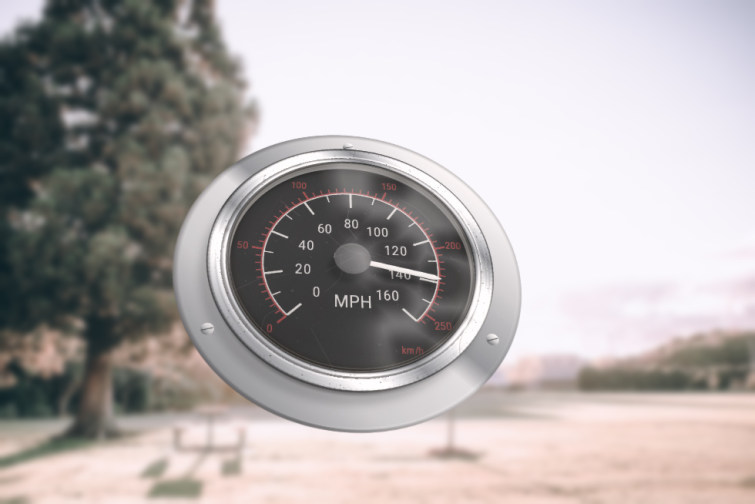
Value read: 140,mph
